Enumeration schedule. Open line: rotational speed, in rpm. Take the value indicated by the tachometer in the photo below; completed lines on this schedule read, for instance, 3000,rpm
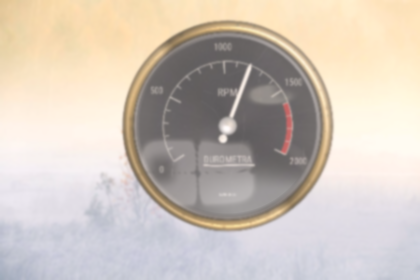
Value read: 1200,rpm
